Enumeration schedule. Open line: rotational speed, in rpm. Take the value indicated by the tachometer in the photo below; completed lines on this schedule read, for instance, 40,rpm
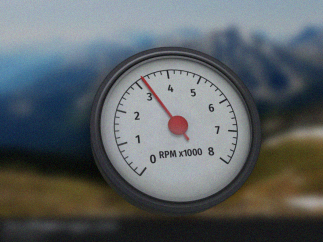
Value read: 3200,rpm
